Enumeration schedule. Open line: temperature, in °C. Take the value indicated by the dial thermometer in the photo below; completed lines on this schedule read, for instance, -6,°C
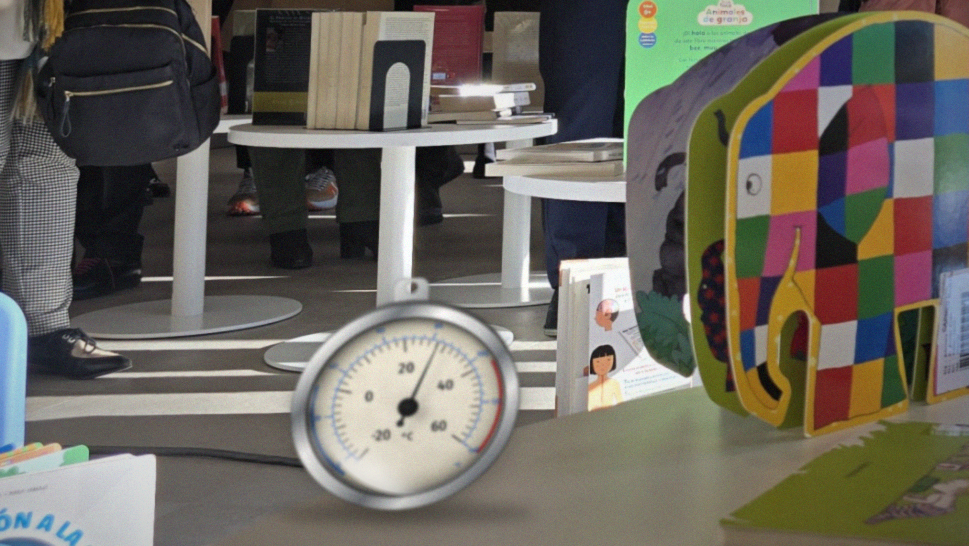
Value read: 28,°C
